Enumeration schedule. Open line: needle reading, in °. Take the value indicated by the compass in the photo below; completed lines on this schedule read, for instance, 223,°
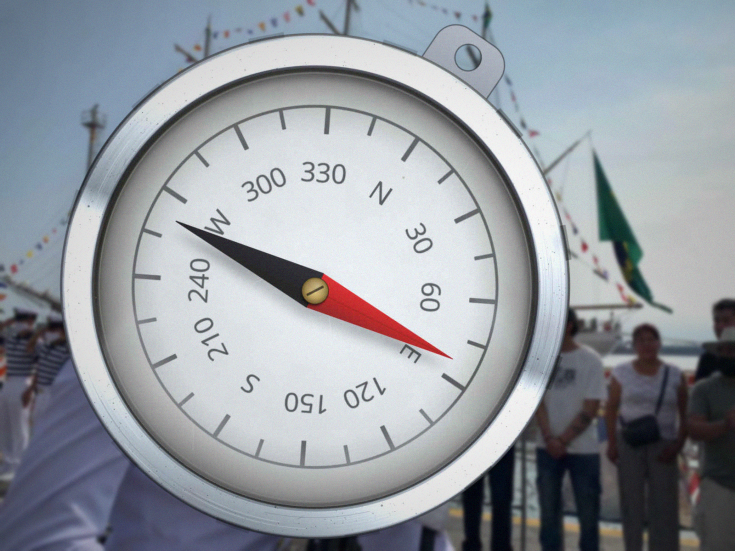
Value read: 82.5,°
